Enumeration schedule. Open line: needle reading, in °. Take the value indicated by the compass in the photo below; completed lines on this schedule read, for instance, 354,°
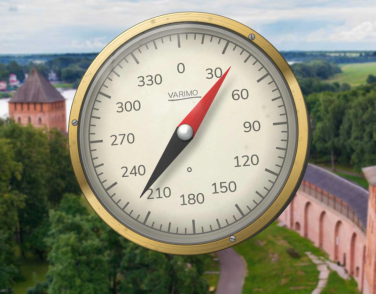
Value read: 40,°
